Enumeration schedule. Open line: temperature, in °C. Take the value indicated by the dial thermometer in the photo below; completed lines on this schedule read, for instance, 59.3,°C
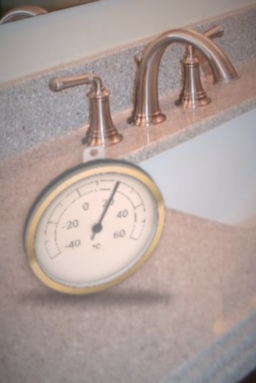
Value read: 20,°C
